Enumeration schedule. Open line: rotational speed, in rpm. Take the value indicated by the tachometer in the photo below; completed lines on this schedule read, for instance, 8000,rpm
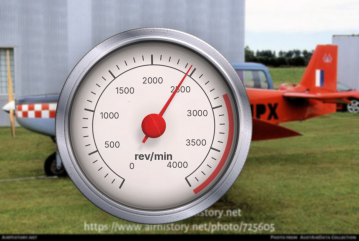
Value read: 2450,rpm
